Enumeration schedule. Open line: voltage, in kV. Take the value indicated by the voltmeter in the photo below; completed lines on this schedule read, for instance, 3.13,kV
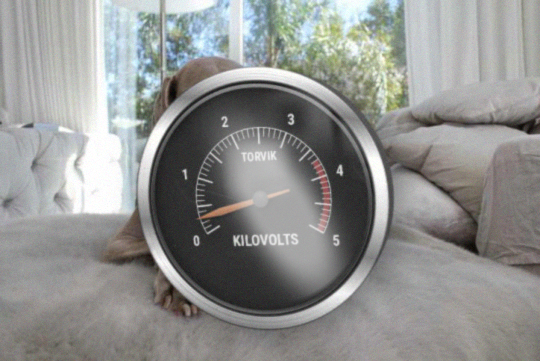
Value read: 0.3,kV
